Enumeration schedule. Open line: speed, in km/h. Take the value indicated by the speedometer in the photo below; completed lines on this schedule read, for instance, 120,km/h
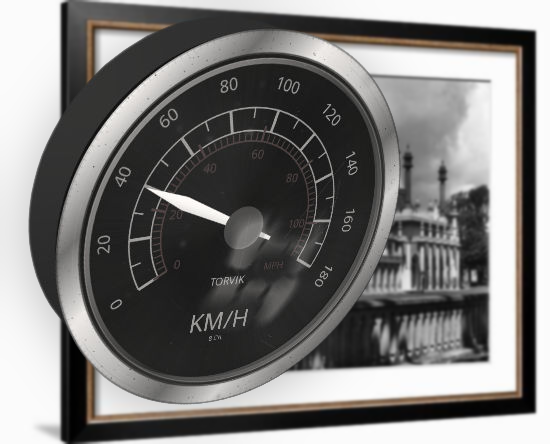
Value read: 40,km/h
